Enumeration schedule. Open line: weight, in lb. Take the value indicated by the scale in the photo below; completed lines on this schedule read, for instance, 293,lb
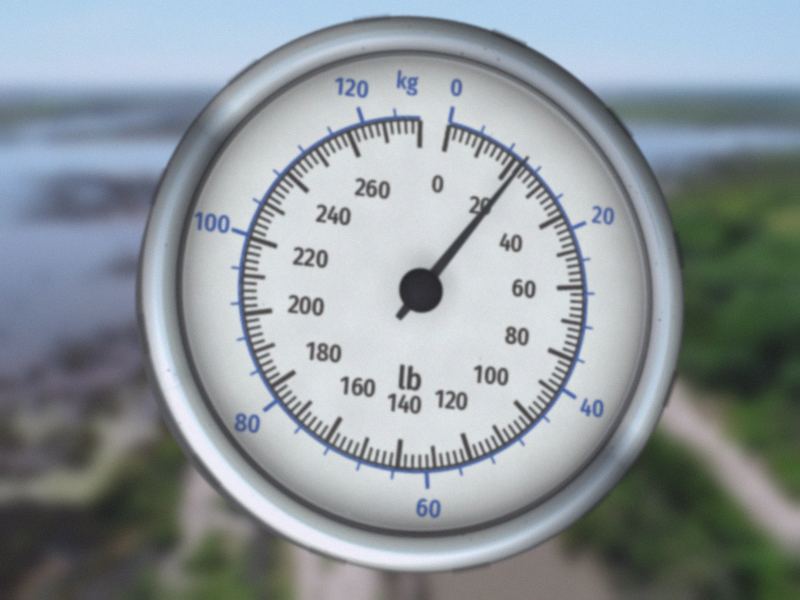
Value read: 22,lb
